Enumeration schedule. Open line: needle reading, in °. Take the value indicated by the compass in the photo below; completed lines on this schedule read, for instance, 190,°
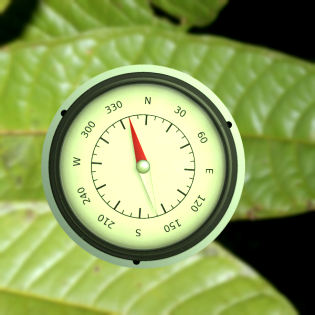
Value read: 340,°
